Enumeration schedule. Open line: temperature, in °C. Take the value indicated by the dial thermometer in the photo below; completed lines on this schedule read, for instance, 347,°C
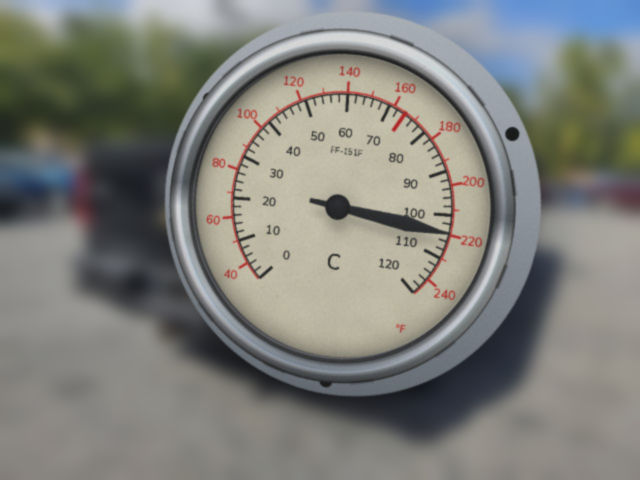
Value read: 104,°C
